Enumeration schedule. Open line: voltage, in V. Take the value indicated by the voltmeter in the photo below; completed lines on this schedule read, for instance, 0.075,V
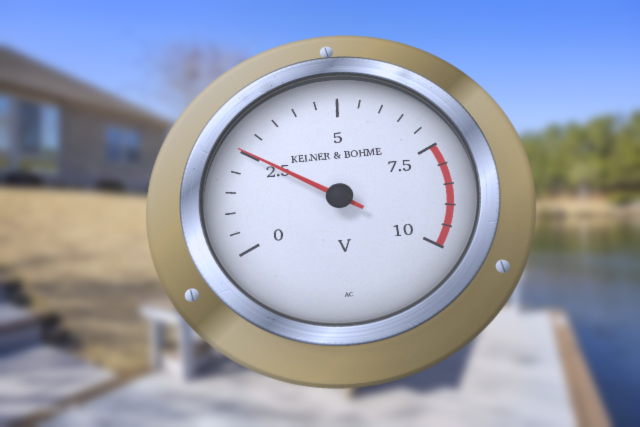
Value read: 2.5,V
